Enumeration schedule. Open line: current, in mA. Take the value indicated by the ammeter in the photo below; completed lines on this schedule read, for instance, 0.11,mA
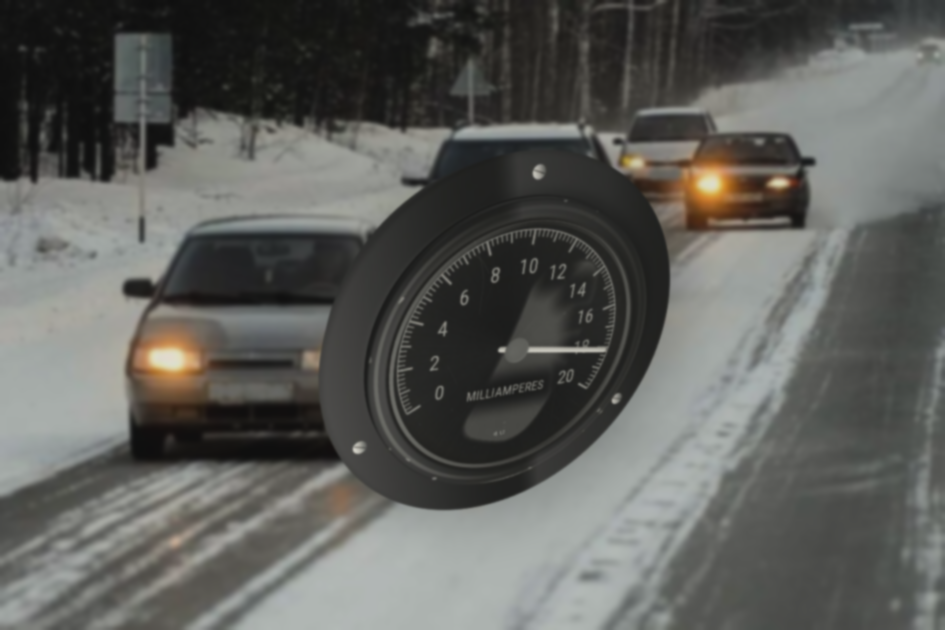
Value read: 18,mA
